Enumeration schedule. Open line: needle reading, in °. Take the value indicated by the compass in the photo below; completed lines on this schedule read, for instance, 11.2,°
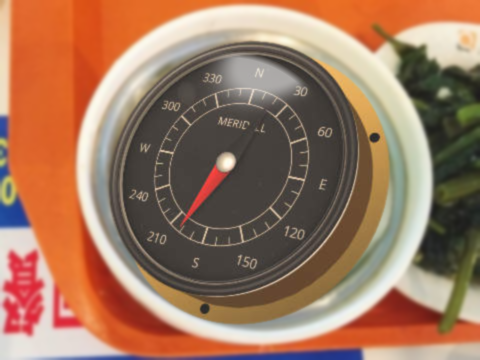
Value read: 200,°
